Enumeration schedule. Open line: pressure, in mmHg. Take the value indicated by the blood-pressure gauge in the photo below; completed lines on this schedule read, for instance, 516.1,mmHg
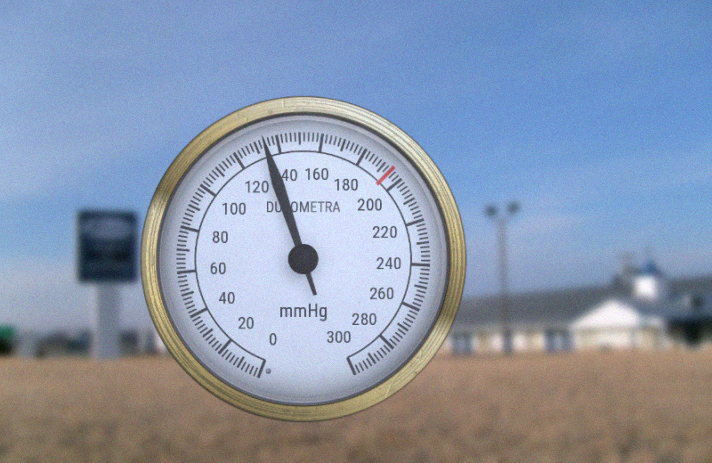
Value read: 134,mmHg
